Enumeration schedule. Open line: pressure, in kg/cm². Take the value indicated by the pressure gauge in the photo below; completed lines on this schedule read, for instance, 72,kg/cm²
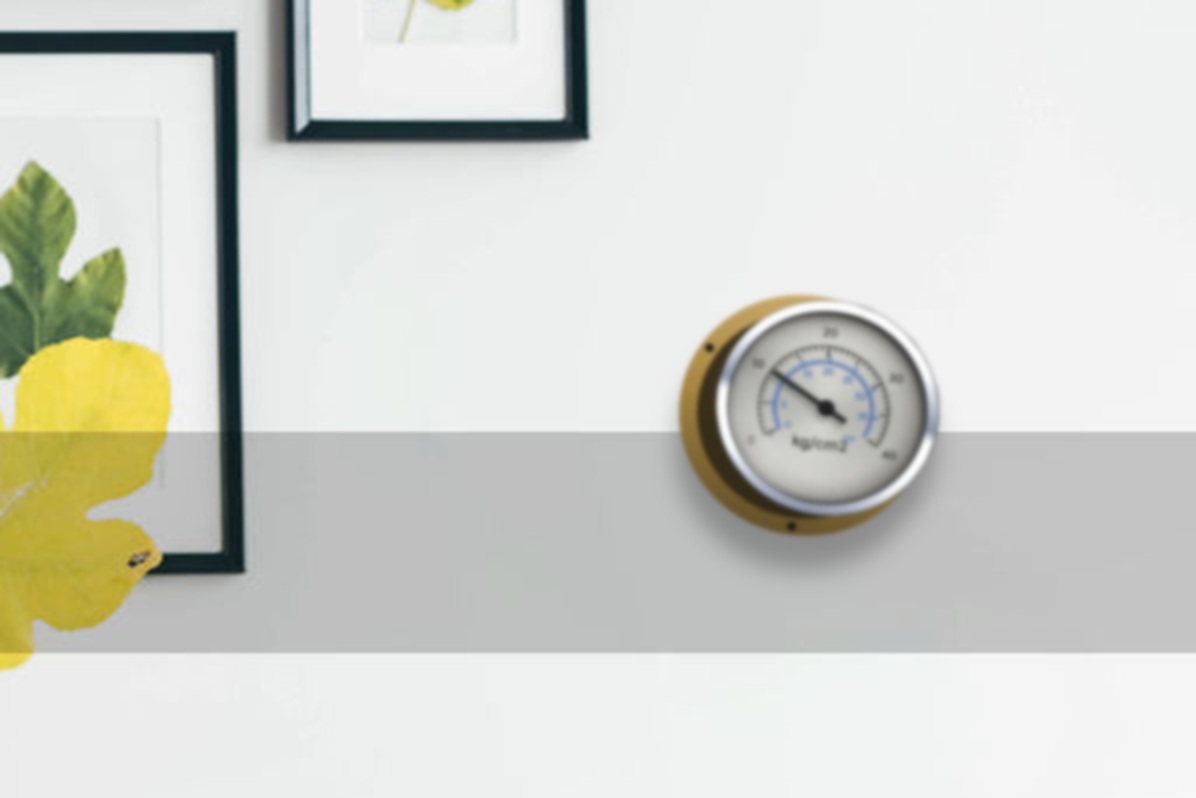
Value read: 10,kg/cm²
